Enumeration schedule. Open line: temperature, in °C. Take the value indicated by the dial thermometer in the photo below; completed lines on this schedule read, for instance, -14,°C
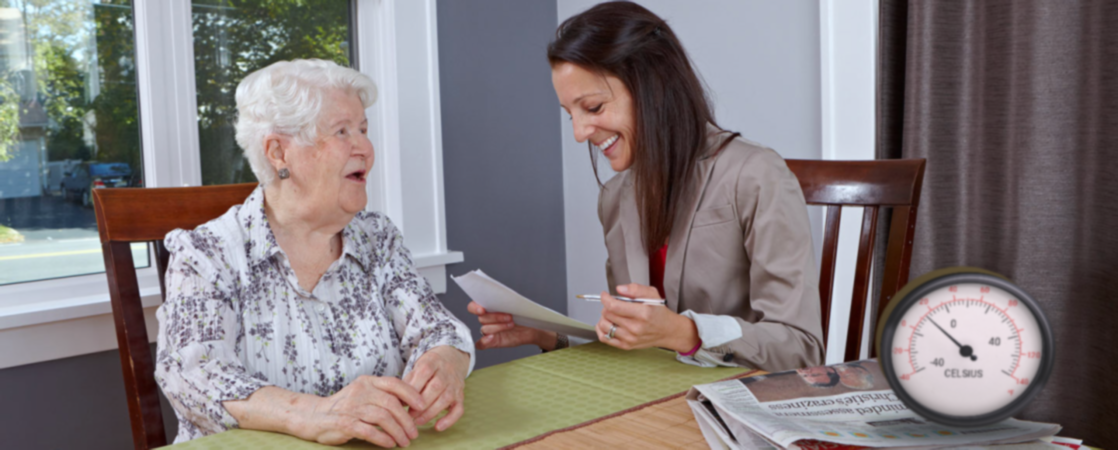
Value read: -10,°C
